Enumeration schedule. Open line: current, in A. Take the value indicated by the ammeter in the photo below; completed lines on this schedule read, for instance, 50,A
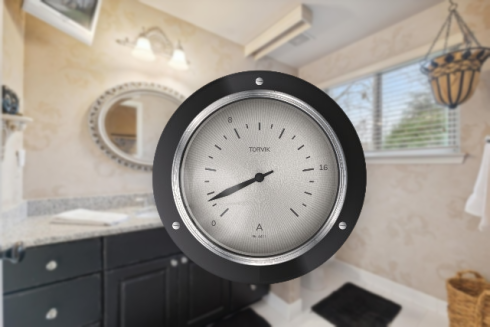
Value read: 1.5,A
